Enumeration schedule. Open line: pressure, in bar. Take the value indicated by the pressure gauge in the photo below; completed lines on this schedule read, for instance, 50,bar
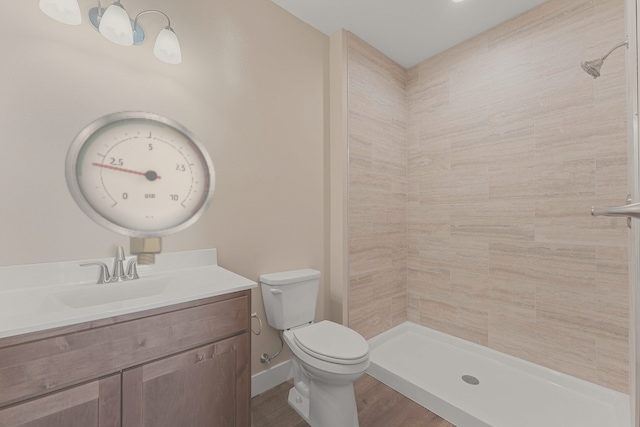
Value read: 2,bar
